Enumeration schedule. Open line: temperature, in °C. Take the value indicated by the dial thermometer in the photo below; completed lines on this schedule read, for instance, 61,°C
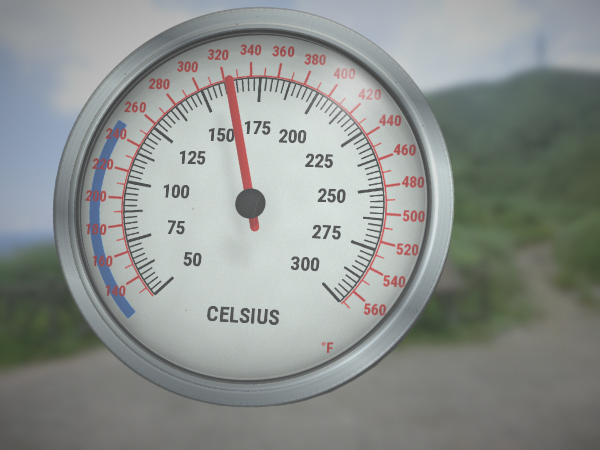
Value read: 162.5,°C
